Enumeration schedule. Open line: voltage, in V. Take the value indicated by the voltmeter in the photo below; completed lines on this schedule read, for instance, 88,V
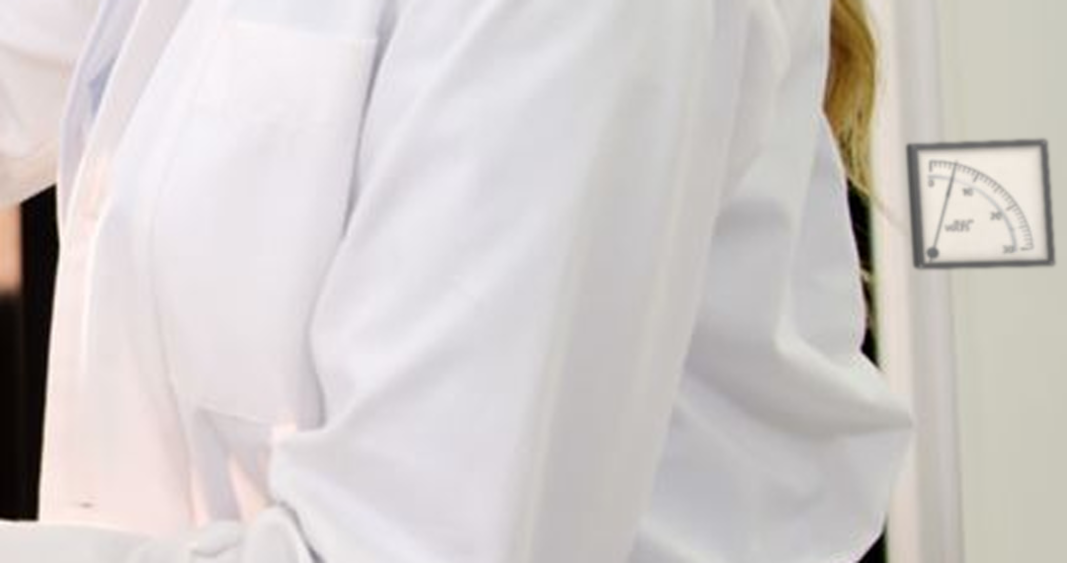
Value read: 5,V
